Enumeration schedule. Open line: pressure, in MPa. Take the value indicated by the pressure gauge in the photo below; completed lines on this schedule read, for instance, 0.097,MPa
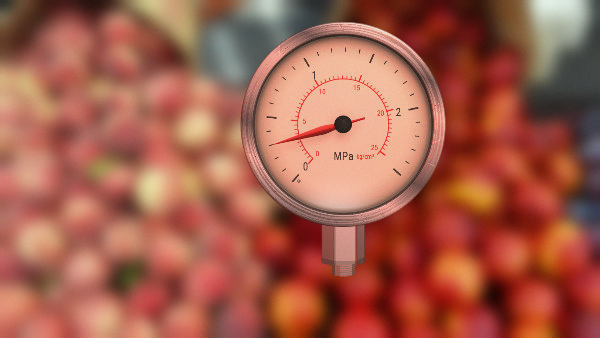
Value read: 0.3,MPa
